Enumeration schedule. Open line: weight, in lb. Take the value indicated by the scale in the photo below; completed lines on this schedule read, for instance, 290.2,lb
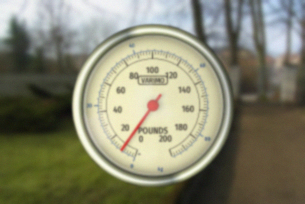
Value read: 10,lb
